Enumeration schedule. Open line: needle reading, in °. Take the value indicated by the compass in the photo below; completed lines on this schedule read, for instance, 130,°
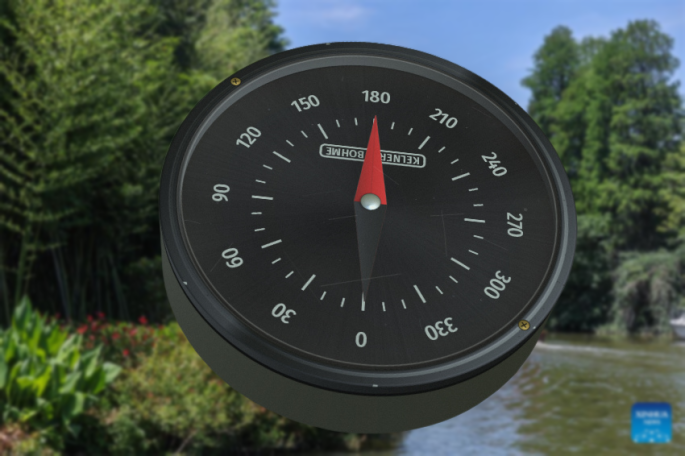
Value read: 180,°
